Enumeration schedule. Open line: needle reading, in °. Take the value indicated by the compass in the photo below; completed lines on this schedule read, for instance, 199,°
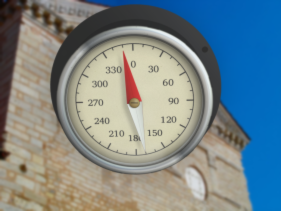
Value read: 350,°
